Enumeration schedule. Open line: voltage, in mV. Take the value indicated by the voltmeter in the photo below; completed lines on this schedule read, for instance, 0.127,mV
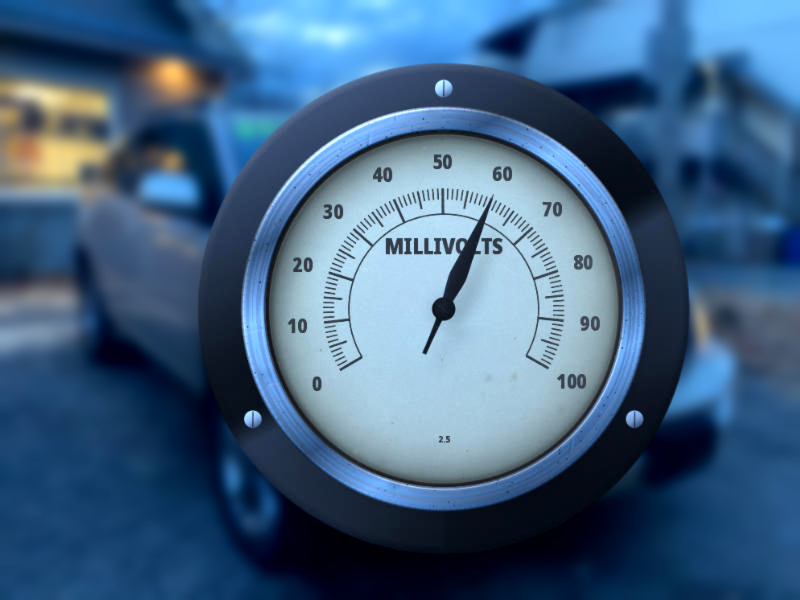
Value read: 60,mV
